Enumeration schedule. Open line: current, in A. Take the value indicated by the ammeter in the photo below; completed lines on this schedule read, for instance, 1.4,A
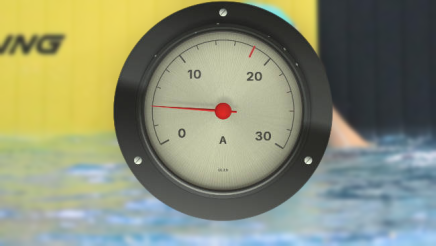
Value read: 4,A
